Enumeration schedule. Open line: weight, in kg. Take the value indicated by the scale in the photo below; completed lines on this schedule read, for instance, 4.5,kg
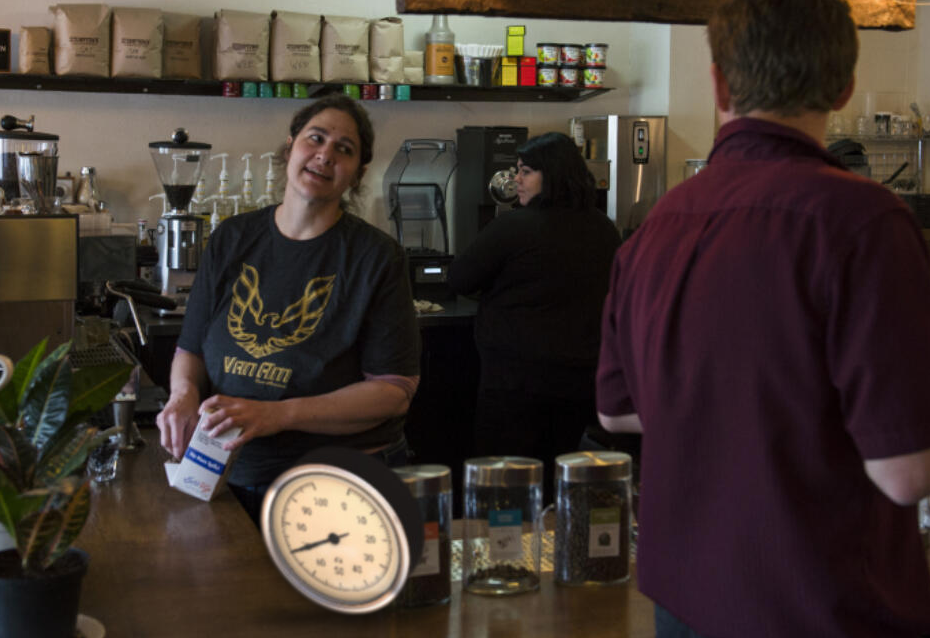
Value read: 70,kg
